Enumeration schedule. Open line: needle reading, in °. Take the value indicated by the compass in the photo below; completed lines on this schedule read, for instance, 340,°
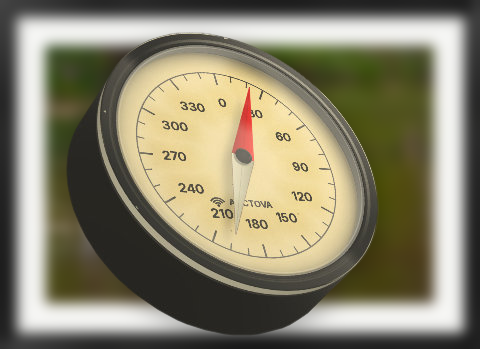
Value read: 20,°
